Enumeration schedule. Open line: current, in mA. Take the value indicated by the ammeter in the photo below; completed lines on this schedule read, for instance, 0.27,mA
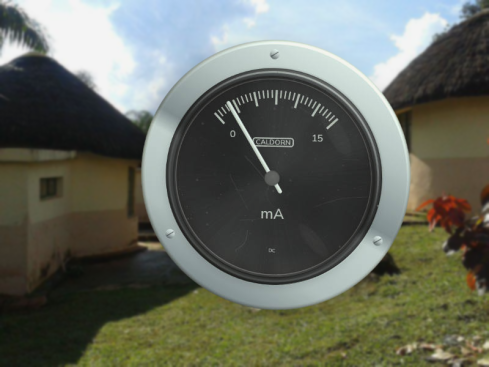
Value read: 2,mA
